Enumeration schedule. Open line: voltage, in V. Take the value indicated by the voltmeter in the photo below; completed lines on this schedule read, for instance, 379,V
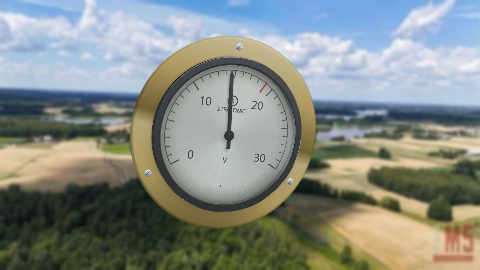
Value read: 14.5,V
